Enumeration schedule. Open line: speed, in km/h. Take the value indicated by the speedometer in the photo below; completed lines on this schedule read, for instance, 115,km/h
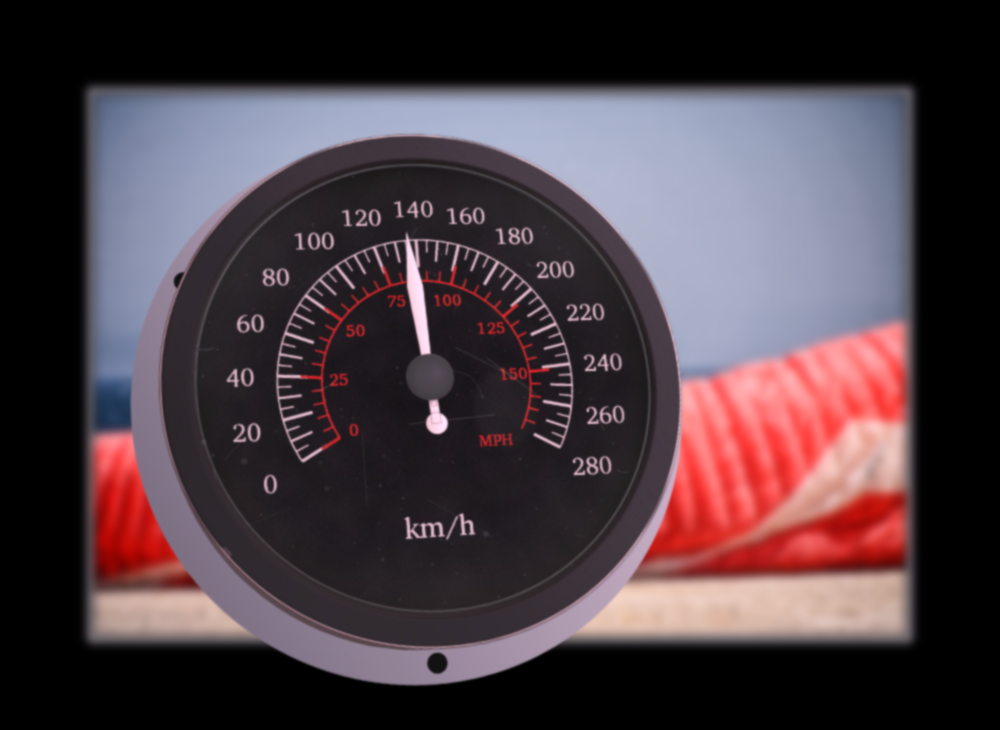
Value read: 135,km/h
